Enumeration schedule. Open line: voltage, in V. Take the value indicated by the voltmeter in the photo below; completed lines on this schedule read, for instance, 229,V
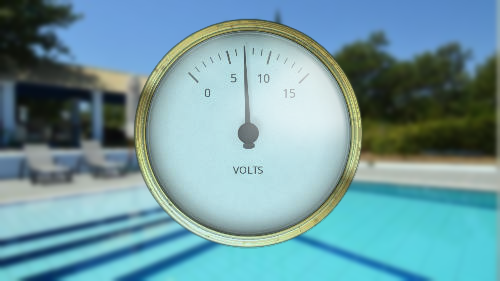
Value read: 7,V
